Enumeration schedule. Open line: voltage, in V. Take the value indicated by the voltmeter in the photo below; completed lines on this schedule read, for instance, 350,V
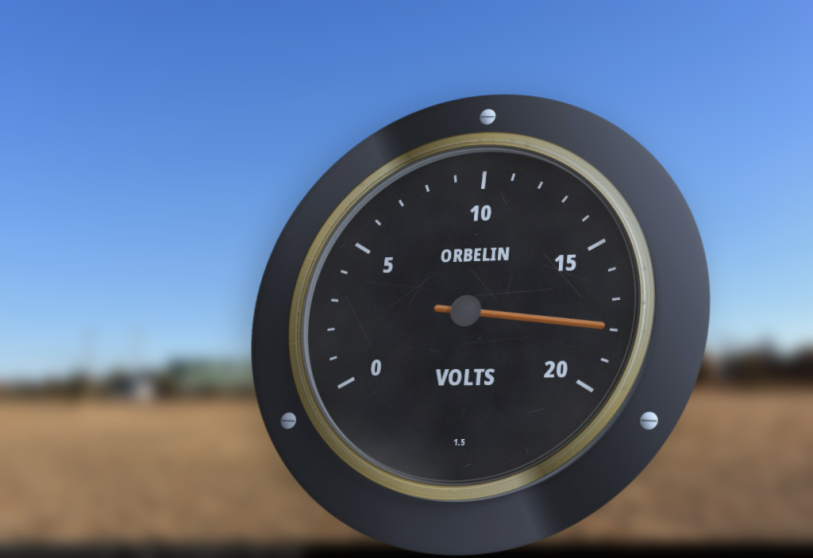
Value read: 18,V
